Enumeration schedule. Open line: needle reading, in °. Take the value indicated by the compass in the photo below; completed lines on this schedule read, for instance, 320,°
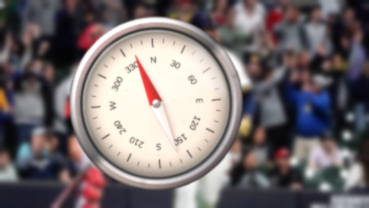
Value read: 340,°
